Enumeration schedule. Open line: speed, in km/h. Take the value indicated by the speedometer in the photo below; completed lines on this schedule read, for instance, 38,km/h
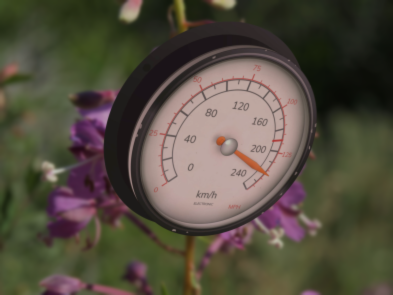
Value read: 220,km/h
